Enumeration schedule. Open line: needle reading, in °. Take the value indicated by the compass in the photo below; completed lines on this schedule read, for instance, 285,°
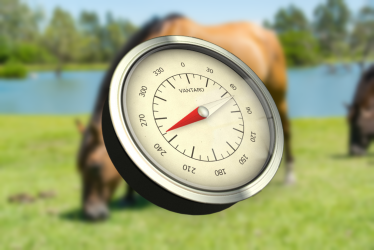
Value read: 250,°
